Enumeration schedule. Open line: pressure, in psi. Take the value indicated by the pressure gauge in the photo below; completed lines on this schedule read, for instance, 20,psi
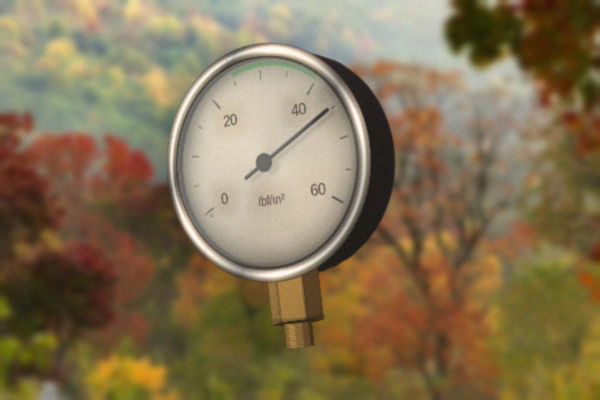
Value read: 45,psi
